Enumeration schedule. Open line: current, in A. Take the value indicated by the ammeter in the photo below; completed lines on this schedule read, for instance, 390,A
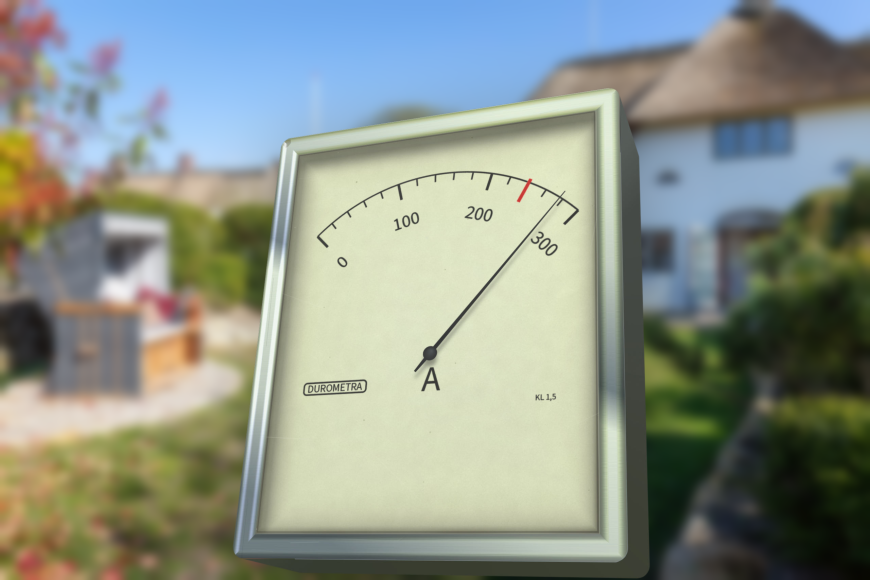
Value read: 280,A
